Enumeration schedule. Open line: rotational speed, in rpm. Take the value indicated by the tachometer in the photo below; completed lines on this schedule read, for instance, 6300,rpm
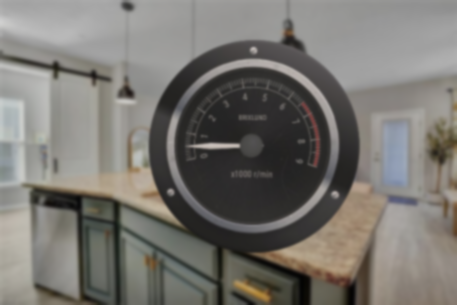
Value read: 500,rpm
